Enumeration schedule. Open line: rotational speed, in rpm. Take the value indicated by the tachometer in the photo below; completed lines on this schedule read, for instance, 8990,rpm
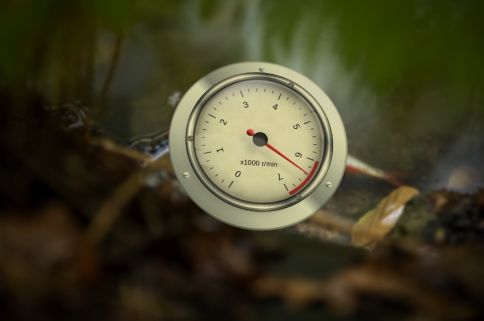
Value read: 6400,rpm
